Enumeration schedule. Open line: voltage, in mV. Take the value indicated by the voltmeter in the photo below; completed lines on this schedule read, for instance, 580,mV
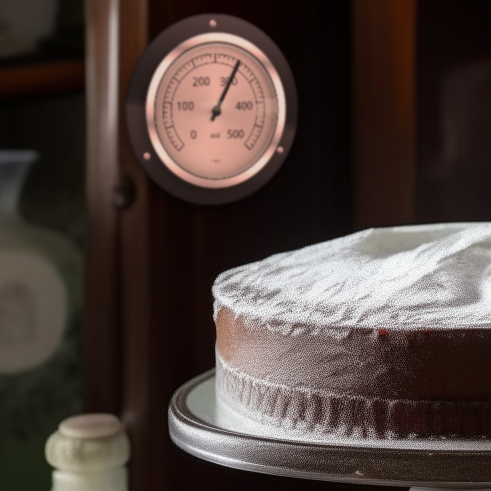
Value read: 300,mV
